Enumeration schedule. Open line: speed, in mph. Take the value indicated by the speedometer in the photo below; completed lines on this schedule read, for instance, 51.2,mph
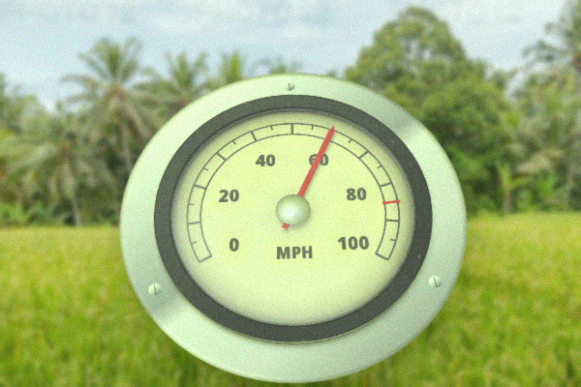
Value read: 60,mph
